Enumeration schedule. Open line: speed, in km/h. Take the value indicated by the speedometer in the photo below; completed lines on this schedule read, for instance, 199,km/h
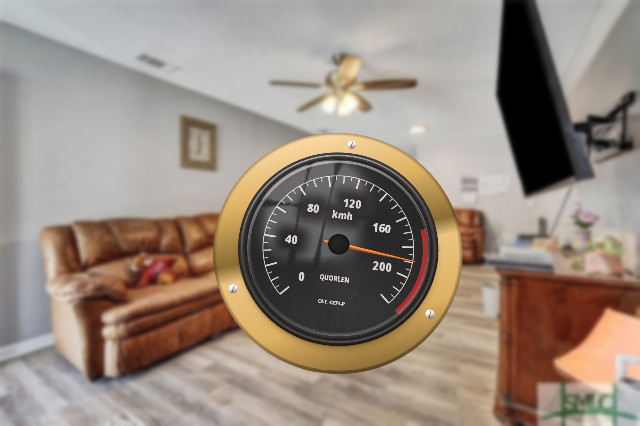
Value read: 190,km/h
